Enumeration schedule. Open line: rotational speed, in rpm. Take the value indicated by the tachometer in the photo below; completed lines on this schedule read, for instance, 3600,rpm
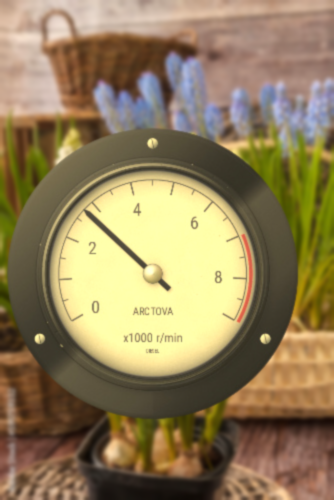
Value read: 2750,rpm
